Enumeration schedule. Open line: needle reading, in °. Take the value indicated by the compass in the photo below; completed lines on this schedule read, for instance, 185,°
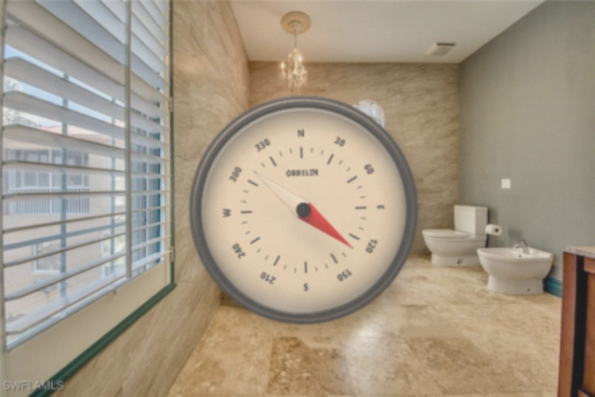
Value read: 130,°
